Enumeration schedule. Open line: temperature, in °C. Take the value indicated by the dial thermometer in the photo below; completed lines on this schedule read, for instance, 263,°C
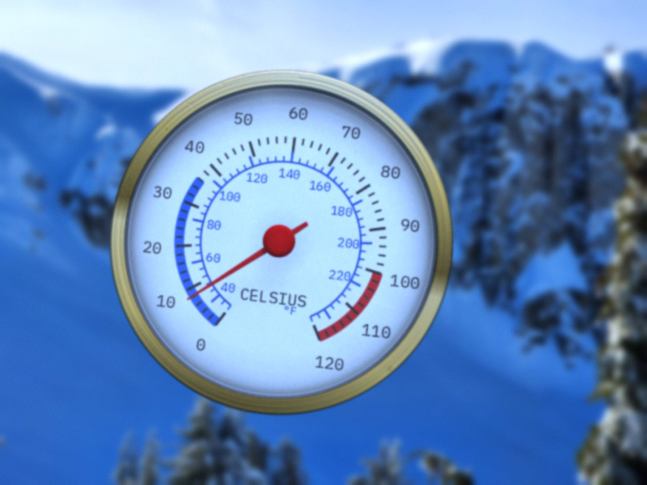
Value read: 8,°C
